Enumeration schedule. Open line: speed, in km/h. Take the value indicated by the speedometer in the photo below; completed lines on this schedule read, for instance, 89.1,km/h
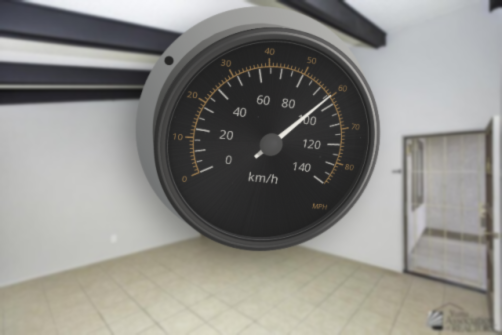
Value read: 95,km/h
